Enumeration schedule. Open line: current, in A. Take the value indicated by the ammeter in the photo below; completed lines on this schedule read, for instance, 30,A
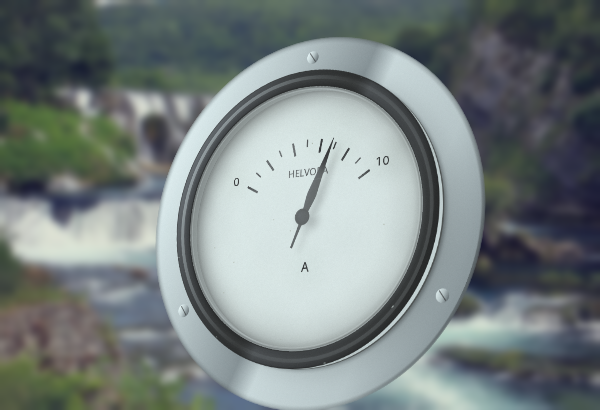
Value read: 7,A
